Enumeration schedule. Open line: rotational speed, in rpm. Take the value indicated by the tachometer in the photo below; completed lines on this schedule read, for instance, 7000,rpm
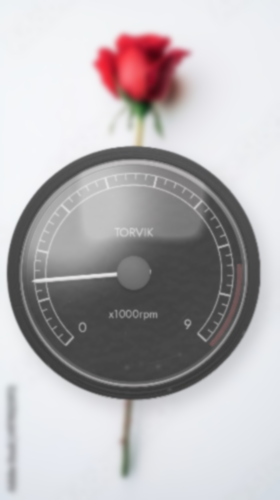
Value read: 1400,rpm
